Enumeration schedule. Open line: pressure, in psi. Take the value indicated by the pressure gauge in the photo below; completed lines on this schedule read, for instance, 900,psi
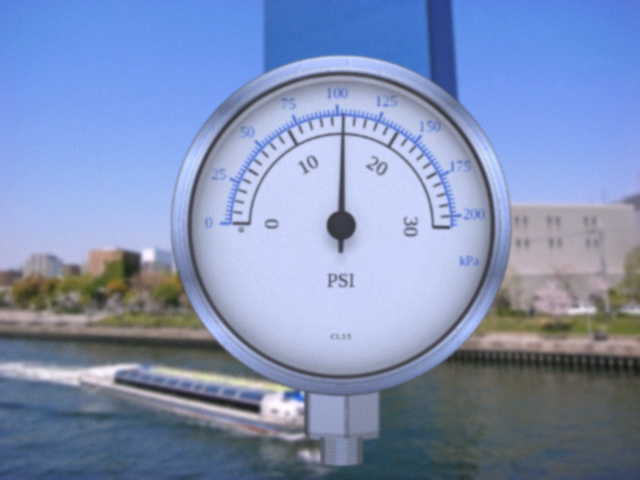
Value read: 15,psi
